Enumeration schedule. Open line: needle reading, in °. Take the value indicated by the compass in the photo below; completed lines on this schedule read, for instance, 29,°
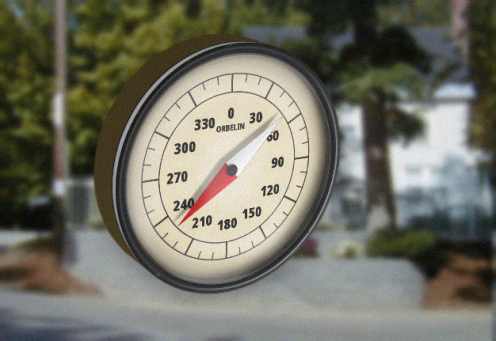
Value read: 230,°
